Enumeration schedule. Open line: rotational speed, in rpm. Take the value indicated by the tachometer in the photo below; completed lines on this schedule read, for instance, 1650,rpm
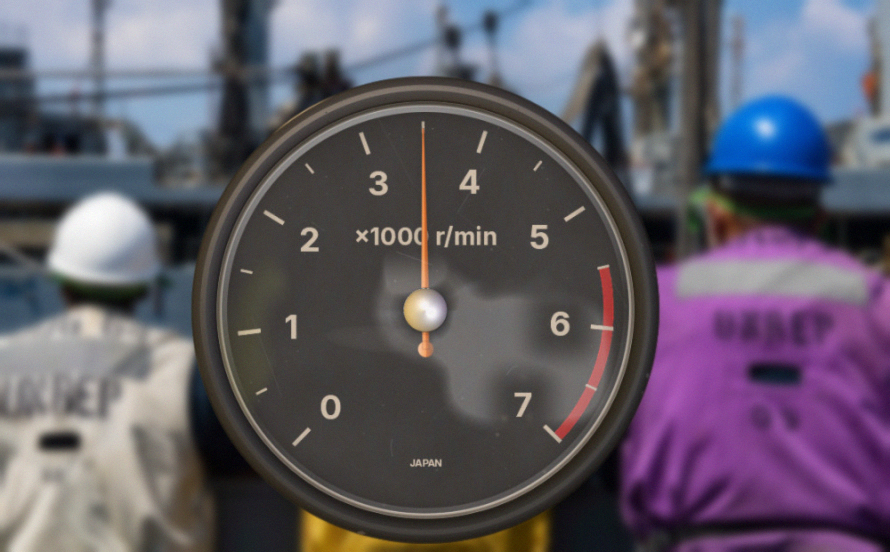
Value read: 3500,rpm
